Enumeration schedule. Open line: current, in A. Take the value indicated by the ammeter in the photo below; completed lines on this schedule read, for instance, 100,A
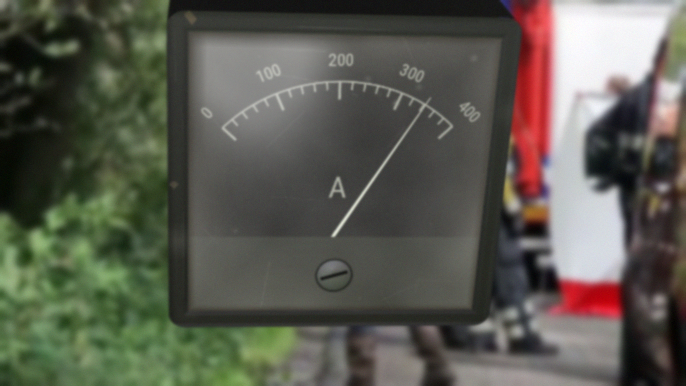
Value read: 340,A
